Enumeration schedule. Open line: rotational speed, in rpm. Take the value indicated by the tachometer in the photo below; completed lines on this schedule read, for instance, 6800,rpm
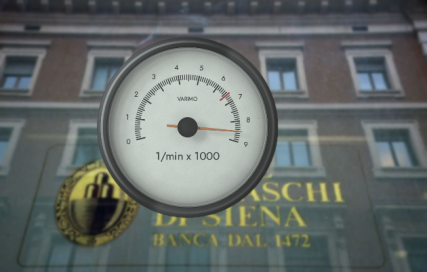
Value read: 8500,rpm
